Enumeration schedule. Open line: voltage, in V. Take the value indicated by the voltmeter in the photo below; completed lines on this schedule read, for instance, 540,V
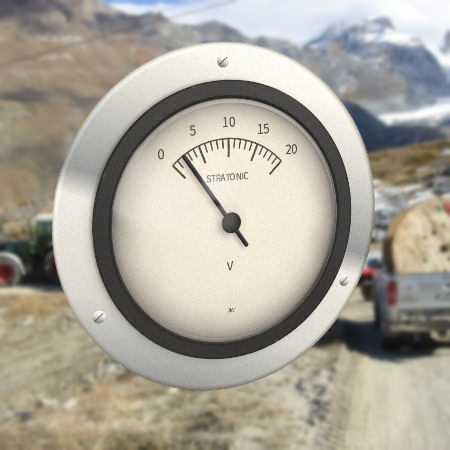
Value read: 2,V
